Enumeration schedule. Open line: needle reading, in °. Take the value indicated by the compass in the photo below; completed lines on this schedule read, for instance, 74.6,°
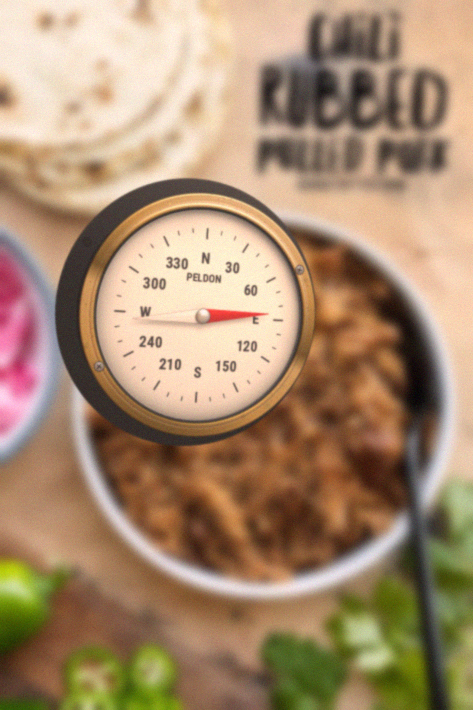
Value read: 85,°
